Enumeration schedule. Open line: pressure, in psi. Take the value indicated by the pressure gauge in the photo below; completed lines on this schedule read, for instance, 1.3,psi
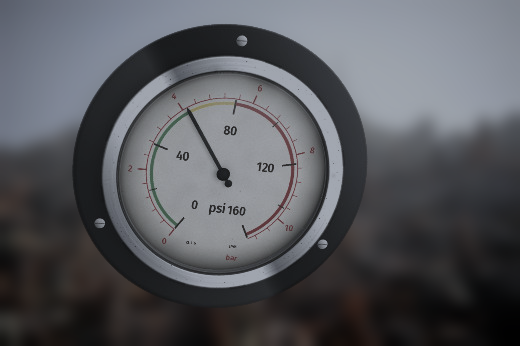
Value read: 60,psi
